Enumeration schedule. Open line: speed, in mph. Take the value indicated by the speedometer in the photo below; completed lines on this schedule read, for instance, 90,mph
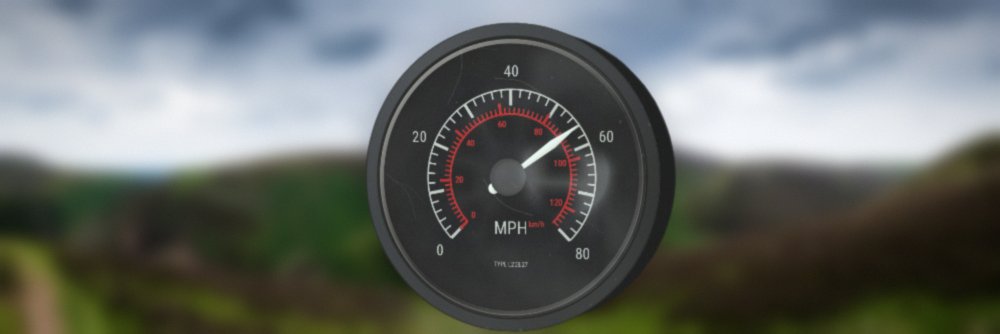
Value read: 56,mph
